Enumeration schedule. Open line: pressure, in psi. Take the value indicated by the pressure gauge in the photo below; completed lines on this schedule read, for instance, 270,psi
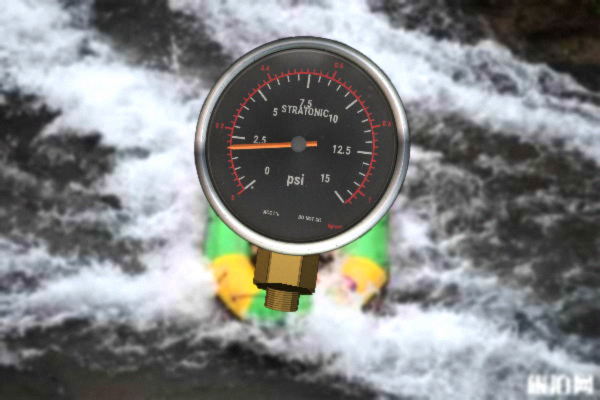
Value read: 2,psi
